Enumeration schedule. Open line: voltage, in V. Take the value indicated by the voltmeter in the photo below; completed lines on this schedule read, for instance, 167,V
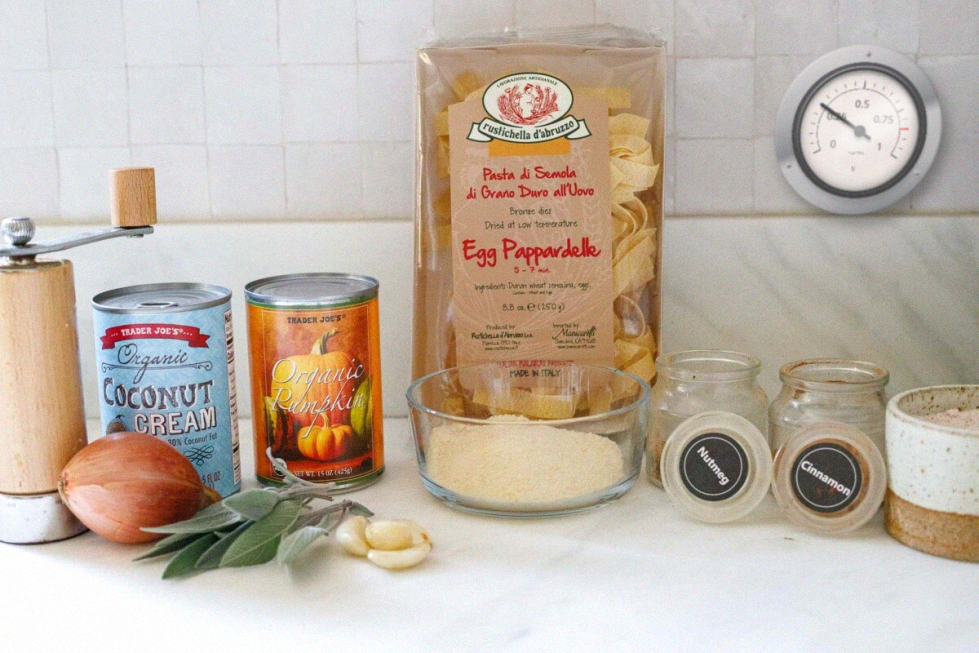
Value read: 0.25,V
